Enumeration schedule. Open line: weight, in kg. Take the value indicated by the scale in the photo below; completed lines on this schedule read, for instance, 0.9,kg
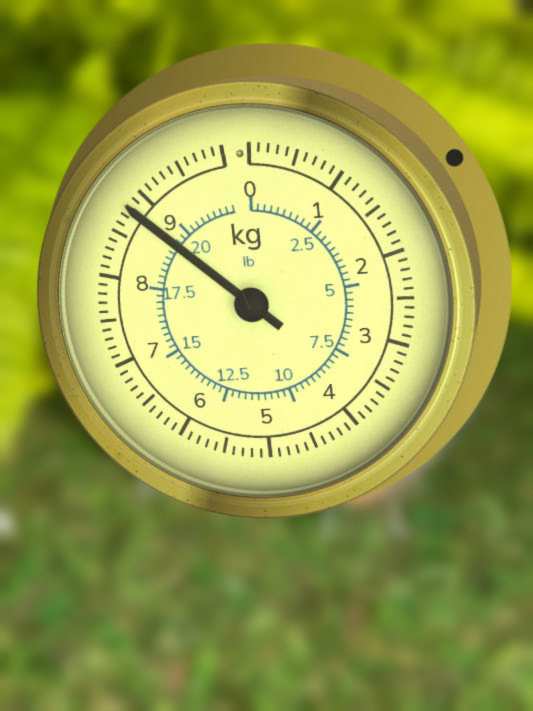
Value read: 8.8,kg
